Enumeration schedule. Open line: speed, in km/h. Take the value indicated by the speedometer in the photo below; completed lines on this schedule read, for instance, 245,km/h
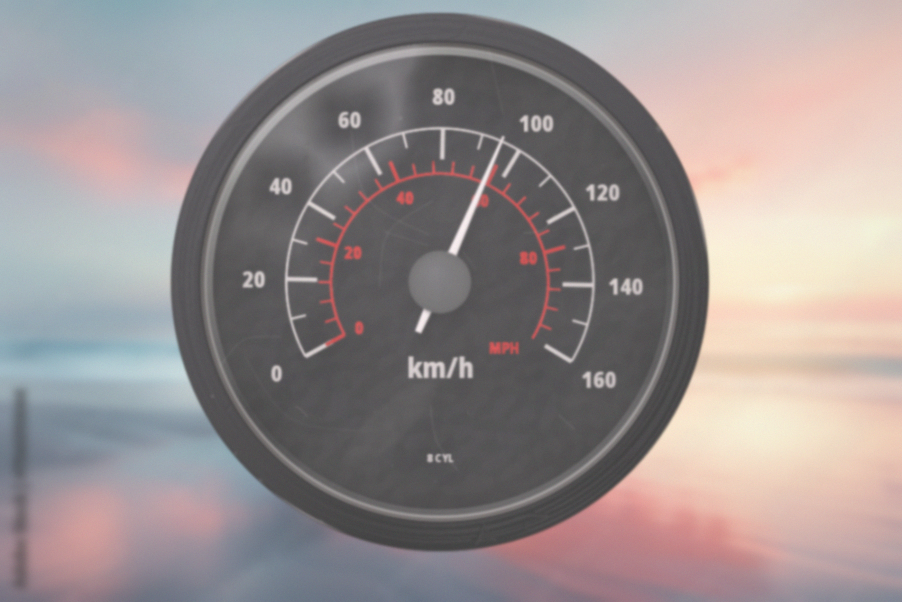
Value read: 95,km/h
